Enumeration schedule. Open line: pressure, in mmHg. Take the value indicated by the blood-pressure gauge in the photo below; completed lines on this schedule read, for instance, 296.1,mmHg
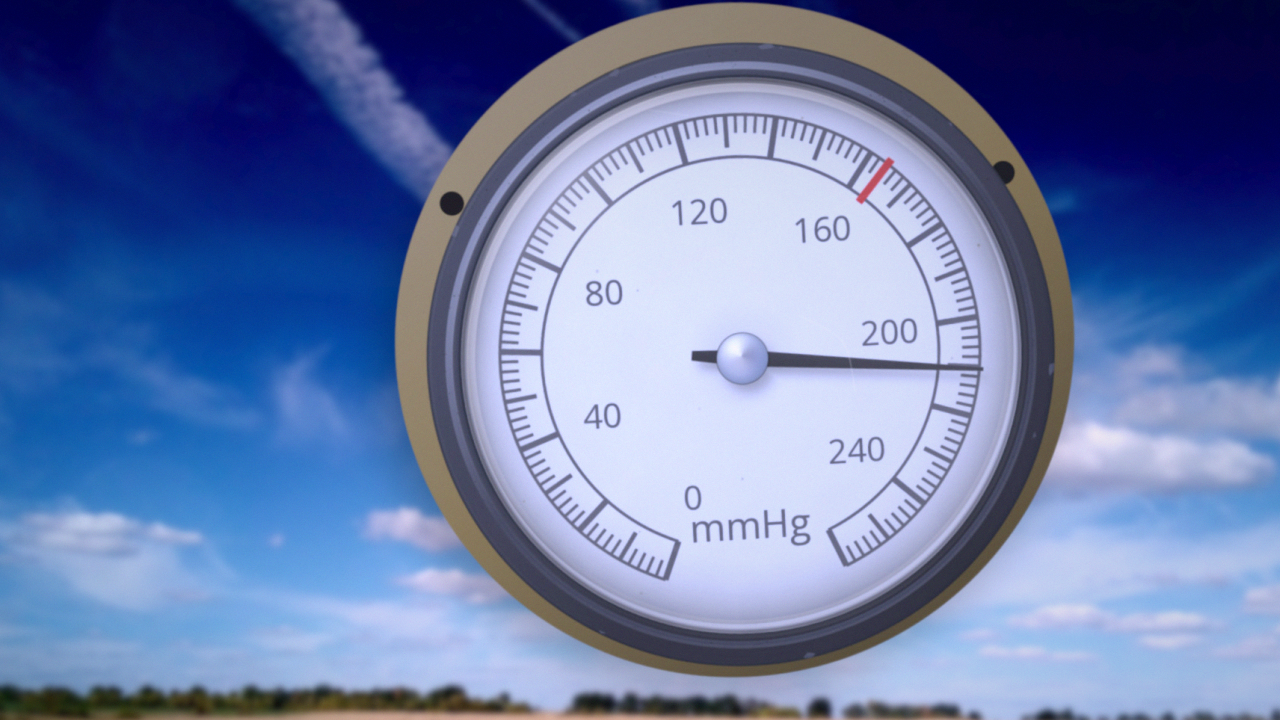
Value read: 210,mmHg
